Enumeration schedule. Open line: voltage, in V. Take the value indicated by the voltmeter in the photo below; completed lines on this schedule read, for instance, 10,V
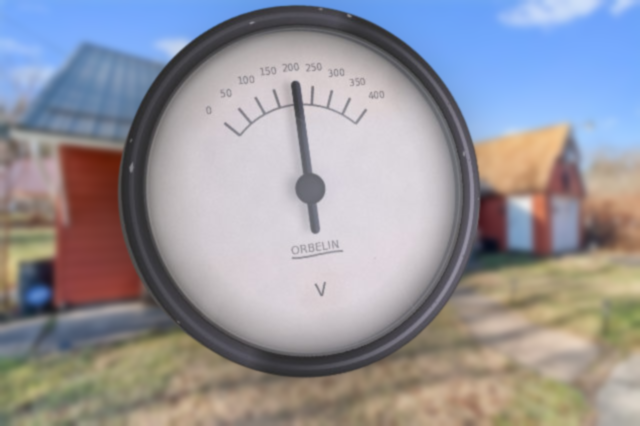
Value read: 200,V
